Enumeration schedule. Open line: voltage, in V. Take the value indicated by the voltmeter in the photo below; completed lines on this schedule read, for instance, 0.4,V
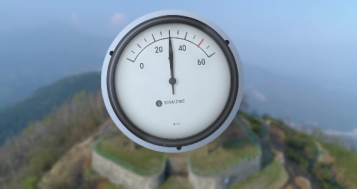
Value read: 30,V
